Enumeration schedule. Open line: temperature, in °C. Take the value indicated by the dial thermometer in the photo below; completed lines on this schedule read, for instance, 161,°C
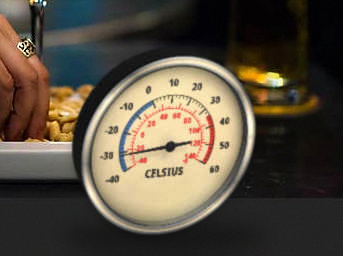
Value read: -30,°C
